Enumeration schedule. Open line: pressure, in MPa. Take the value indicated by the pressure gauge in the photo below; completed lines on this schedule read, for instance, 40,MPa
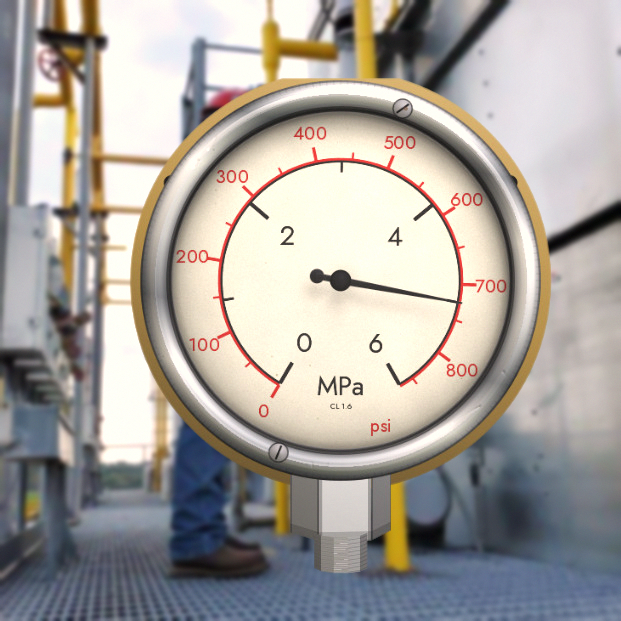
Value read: 5,MPa
